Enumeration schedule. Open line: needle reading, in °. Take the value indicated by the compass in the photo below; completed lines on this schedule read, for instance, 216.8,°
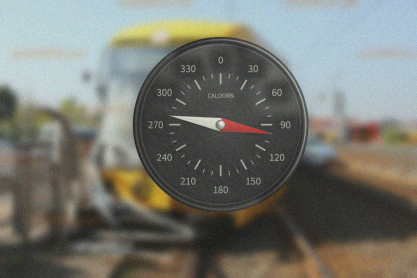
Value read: 100,°
